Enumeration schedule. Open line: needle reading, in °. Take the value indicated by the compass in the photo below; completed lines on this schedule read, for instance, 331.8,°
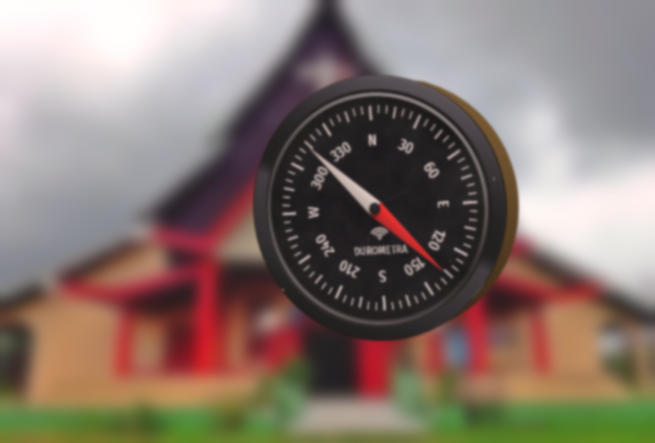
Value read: 135,°
